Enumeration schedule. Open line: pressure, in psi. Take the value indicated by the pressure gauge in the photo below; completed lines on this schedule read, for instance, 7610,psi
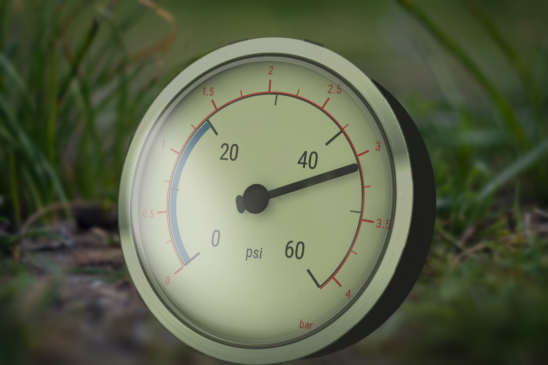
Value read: 45,psi
